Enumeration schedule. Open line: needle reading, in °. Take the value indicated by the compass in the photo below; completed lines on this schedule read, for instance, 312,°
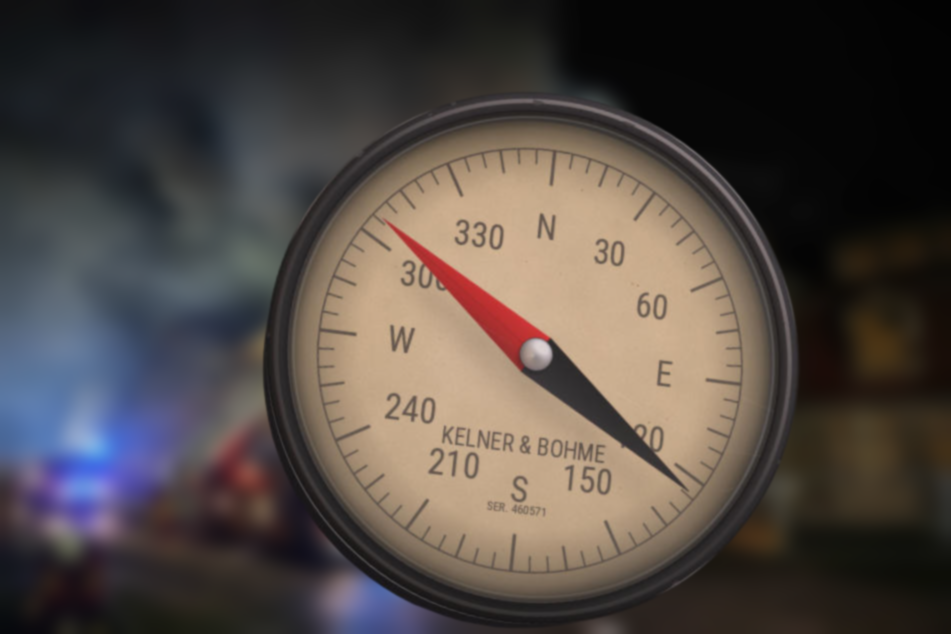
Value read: 305,°
